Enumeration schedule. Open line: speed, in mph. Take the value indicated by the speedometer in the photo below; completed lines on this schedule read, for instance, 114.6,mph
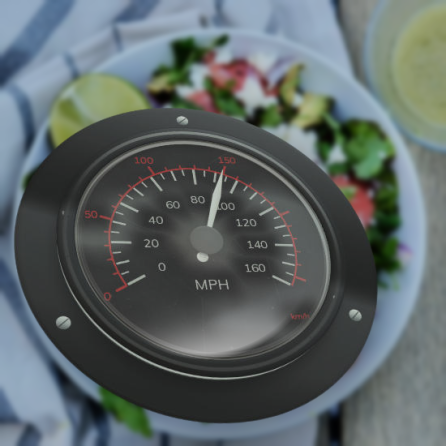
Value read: 92.5,mph
